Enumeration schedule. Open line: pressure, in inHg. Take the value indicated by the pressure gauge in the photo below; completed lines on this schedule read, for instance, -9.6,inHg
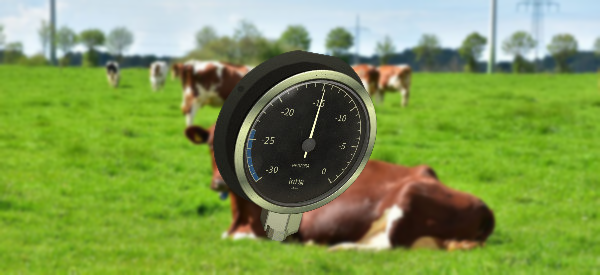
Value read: -15,inHg
